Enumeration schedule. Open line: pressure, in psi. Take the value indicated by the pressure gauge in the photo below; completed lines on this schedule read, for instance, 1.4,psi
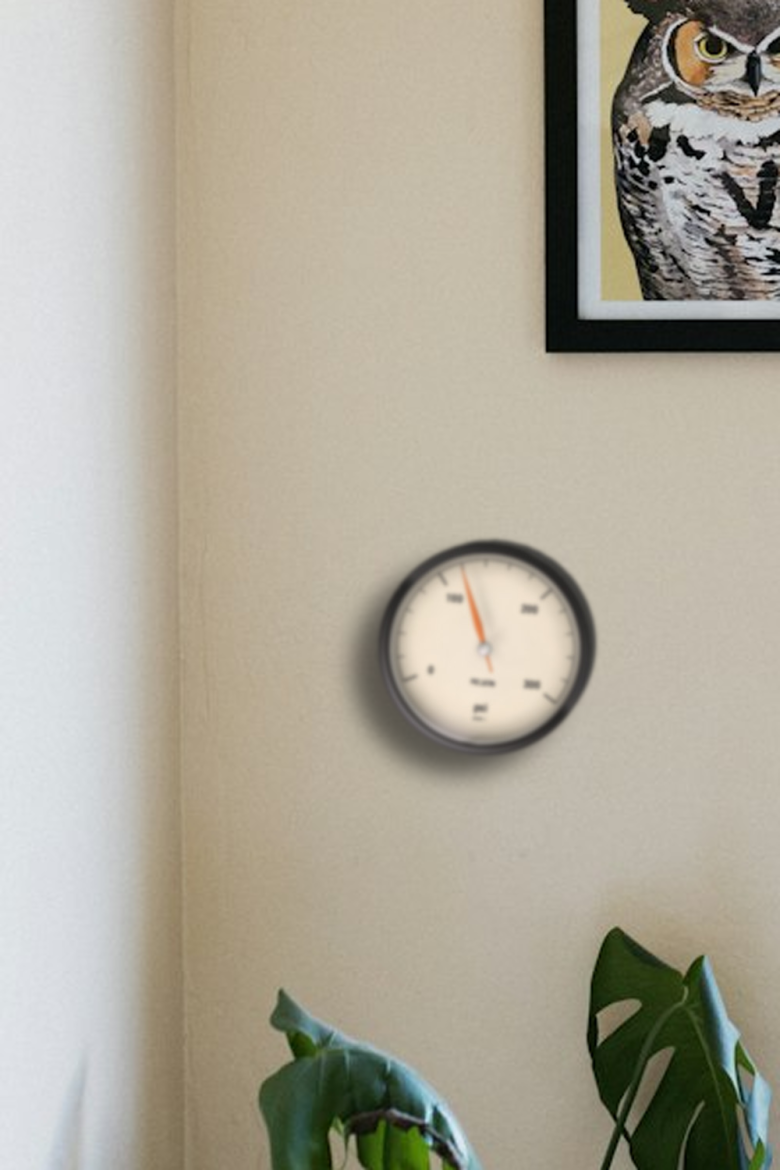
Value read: 120,psi
